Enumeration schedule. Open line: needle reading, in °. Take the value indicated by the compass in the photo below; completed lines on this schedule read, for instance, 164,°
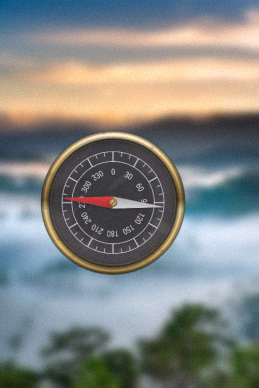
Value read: 275,°
